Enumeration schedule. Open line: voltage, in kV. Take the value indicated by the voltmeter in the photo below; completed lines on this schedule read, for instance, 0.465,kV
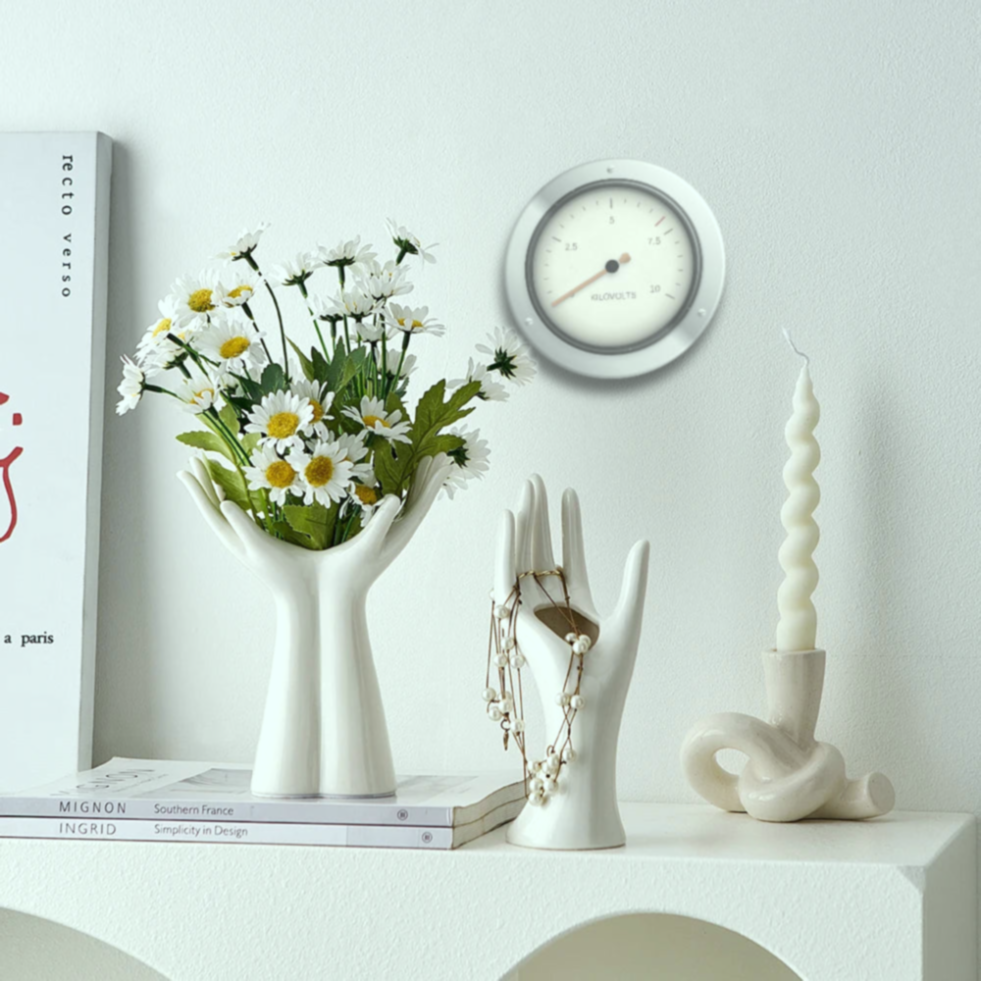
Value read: 0,kV
